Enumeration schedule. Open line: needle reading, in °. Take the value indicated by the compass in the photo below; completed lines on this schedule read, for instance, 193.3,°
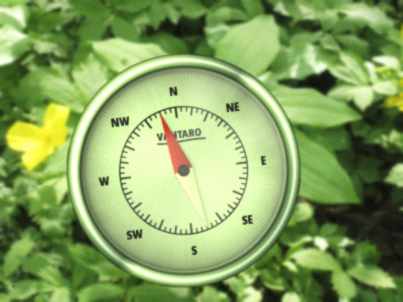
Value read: 345,°
